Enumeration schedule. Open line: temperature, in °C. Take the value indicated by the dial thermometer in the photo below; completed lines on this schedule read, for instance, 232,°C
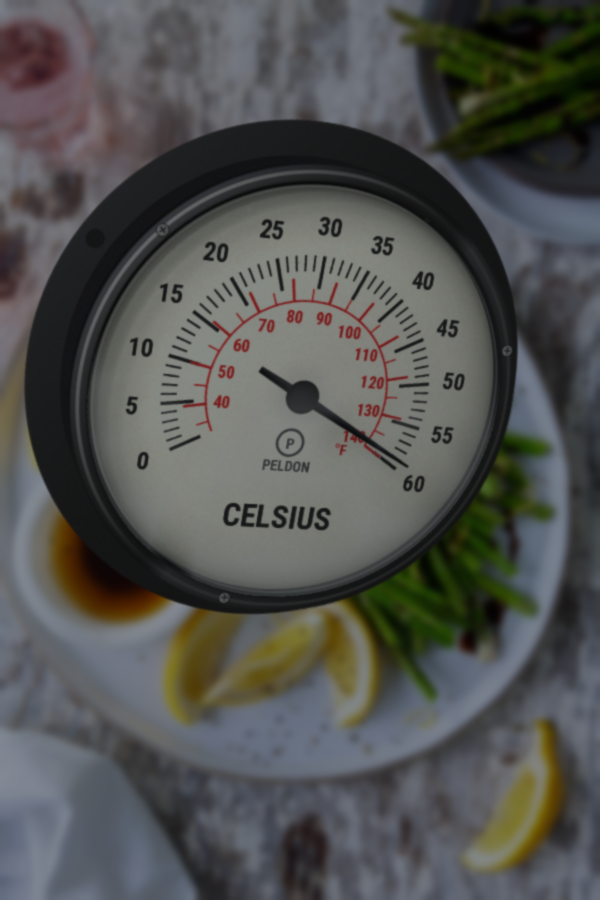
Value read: 59,°C
